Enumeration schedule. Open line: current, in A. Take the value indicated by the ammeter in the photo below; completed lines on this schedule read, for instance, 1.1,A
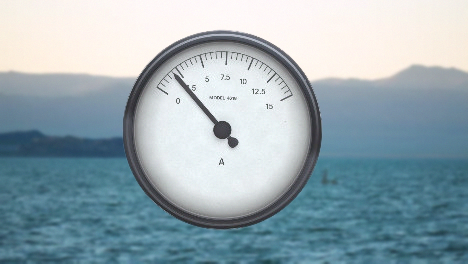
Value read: 2,A
